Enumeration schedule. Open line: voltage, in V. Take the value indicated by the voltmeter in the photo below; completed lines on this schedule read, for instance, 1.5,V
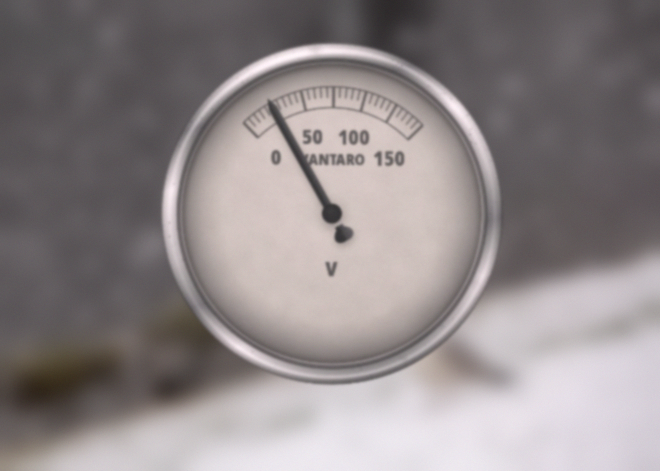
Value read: 25,V
